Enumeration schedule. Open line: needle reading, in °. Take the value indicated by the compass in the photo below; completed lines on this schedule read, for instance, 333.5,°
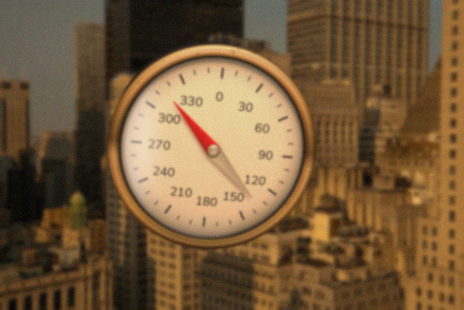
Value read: 315,°
